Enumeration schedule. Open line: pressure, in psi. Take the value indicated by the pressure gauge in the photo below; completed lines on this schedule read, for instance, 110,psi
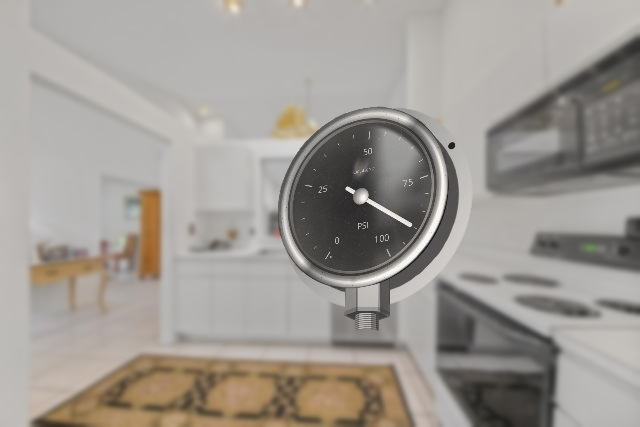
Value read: 90,psi
